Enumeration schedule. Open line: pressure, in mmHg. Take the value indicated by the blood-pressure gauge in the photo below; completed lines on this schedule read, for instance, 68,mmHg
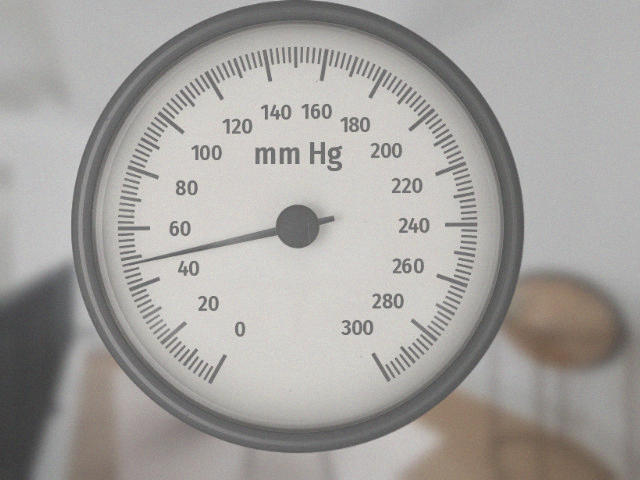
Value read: 48,mmHg
